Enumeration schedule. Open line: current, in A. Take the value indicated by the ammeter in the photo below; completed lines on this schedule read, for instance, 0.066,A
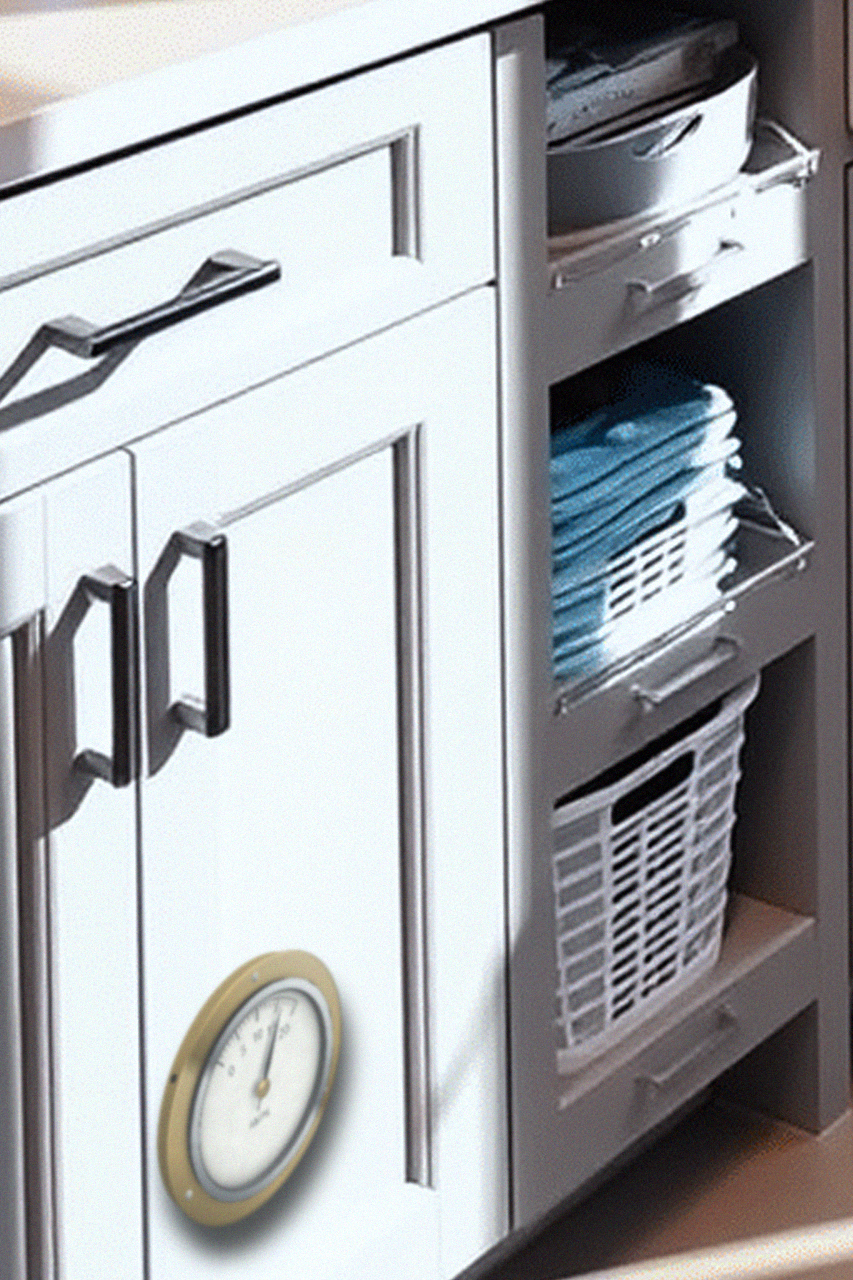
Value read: 15,A
